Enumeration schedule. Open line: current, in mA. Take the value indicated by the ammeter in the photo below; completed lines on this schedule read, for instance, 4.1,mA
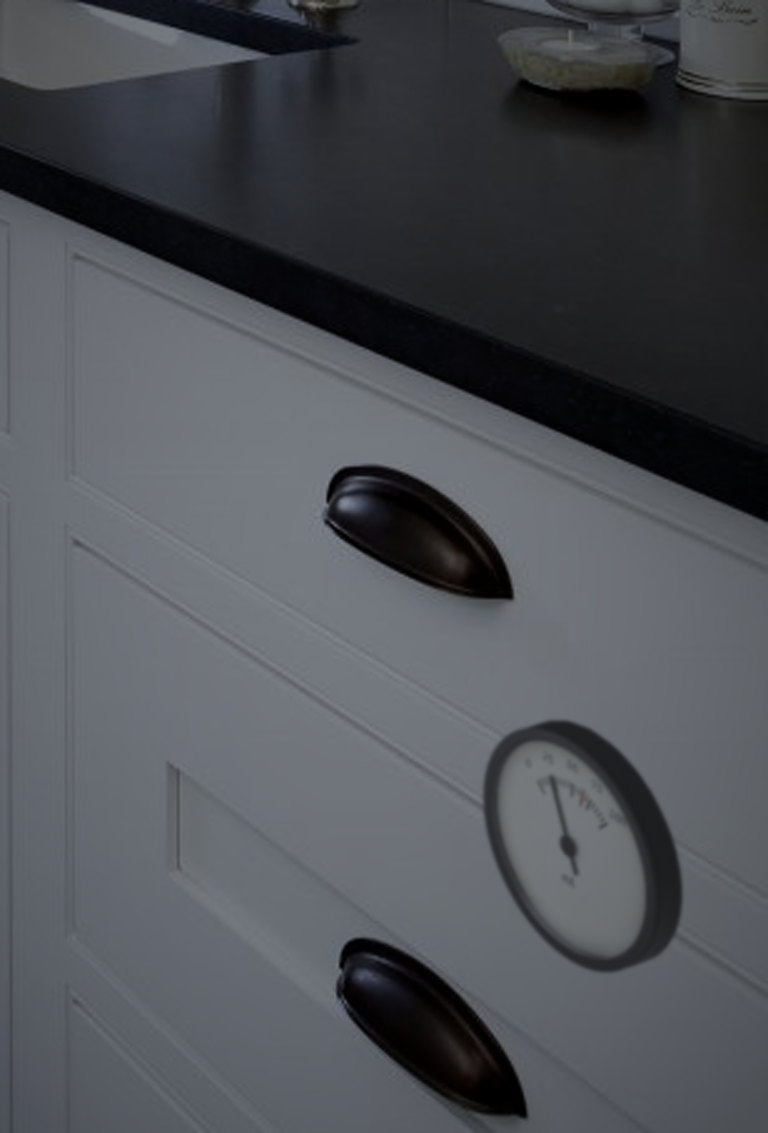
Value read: 25,mA
